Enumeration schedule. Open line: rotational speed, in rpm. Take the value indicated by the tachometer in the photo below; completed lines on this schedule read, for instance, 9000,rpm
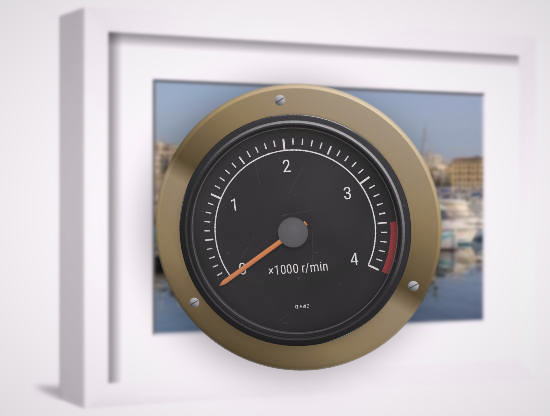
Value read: 0,rpm
